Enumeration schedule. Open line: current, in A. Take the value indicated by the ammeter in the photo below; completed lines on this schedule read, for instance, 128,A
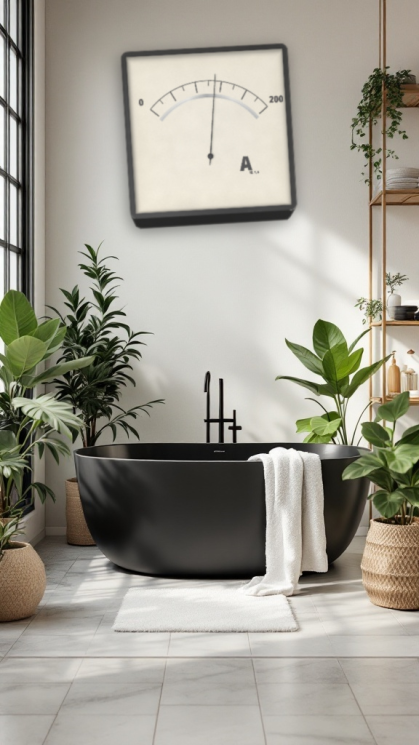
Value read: 110,A
